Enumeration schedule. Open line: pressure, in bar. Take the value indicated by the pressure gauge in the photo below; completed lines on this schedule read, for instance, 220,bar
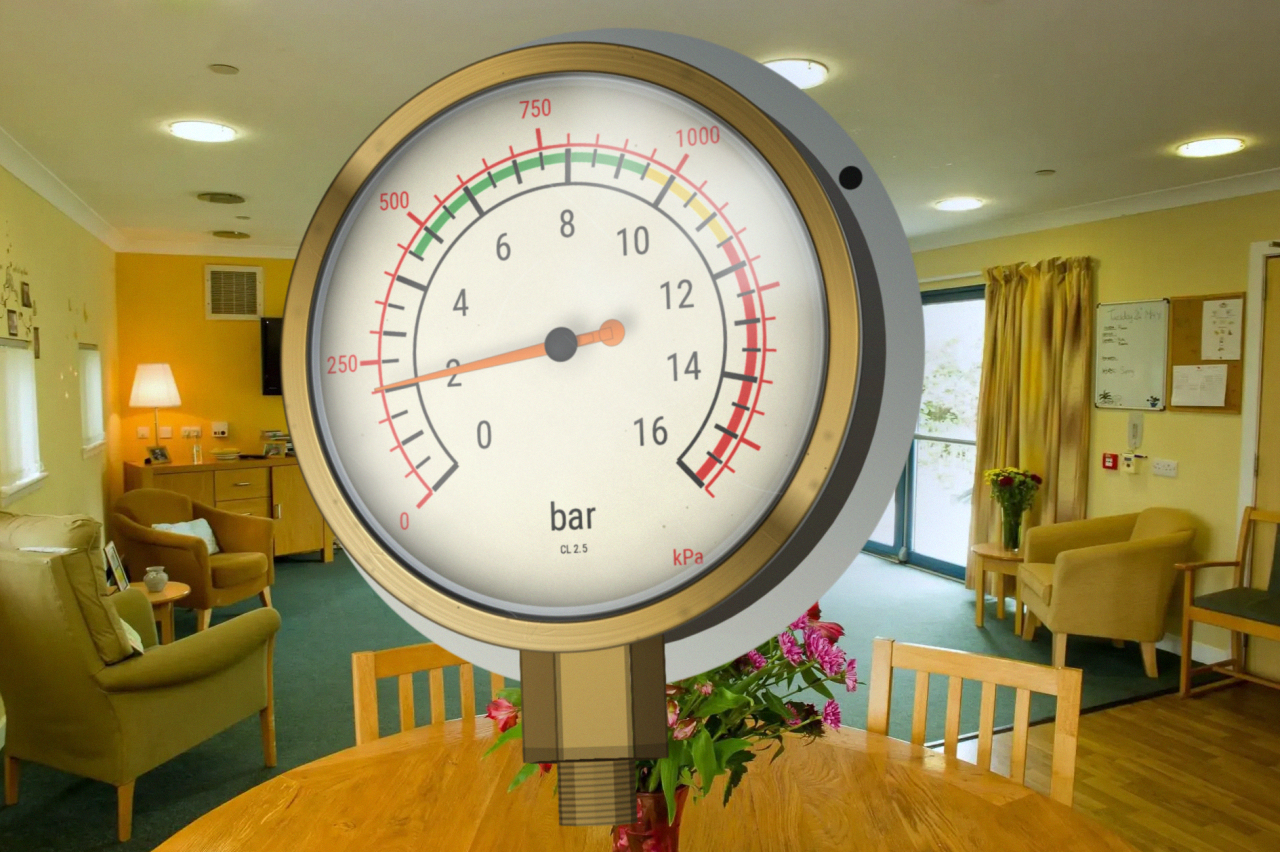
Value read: 2,bar
